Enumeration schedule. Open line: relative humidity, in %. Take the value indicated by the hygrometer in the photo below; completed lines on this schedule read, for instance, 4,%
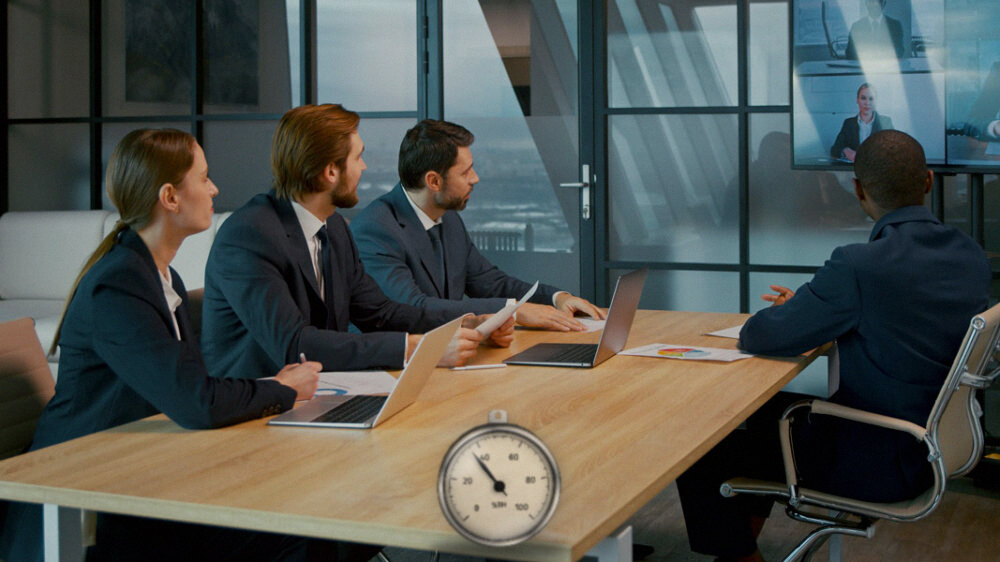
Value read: 36,%
